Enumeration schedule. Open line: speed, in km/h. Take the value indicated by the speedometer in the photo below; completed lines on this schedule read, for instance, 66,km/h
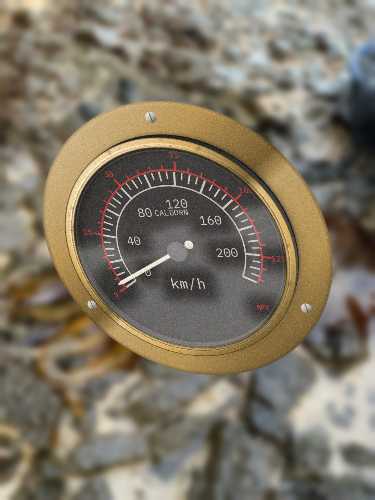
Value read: 5,km/h
